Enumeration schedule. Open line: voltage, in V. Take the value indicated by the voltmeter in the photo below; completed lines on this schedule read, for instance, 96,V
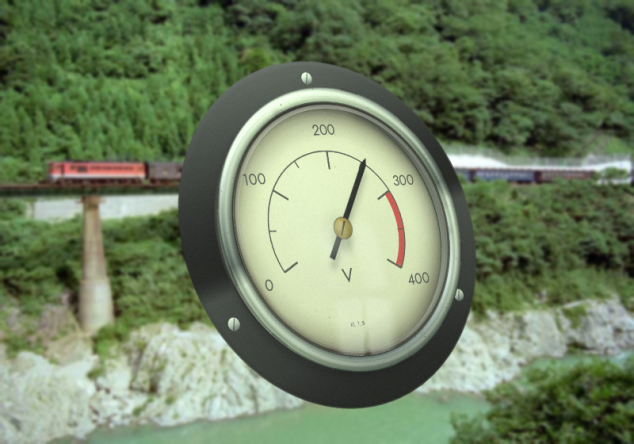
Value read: 250,V
